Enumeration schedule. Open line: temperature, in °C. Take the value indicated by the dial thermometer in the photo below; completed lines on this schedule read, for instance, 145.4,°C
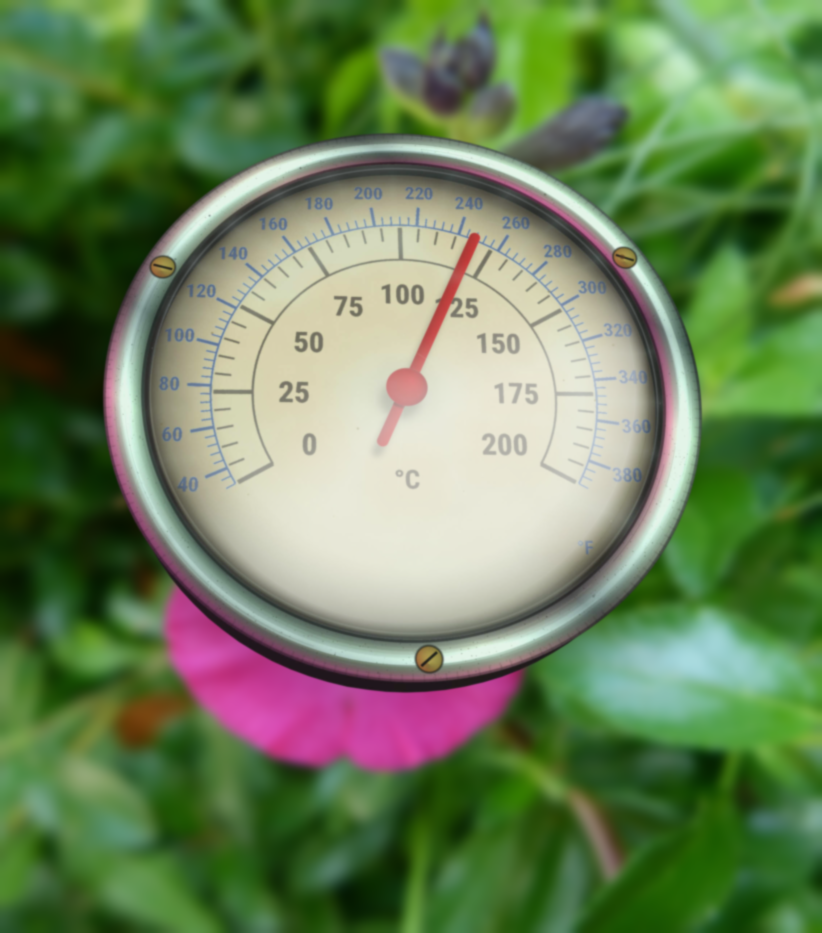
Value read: 120,°C
